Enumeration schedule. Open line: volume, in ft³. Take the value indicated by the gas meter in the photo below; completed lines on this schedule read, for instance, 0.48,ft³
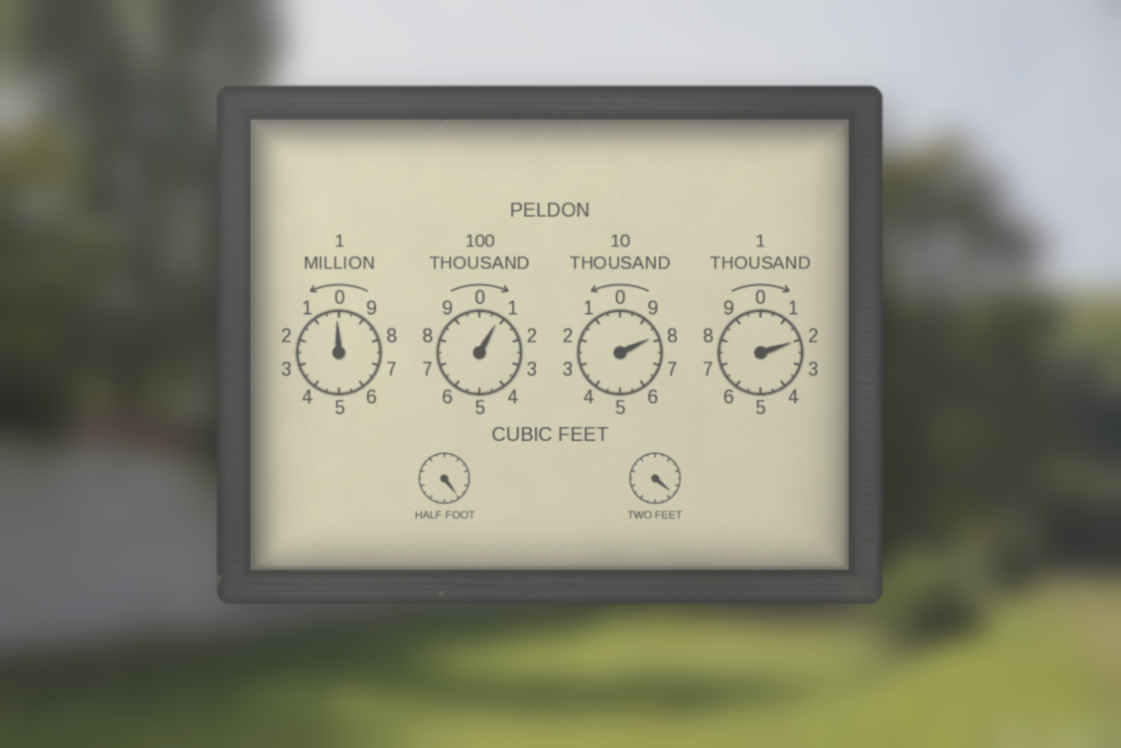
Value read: 8200,ft³
